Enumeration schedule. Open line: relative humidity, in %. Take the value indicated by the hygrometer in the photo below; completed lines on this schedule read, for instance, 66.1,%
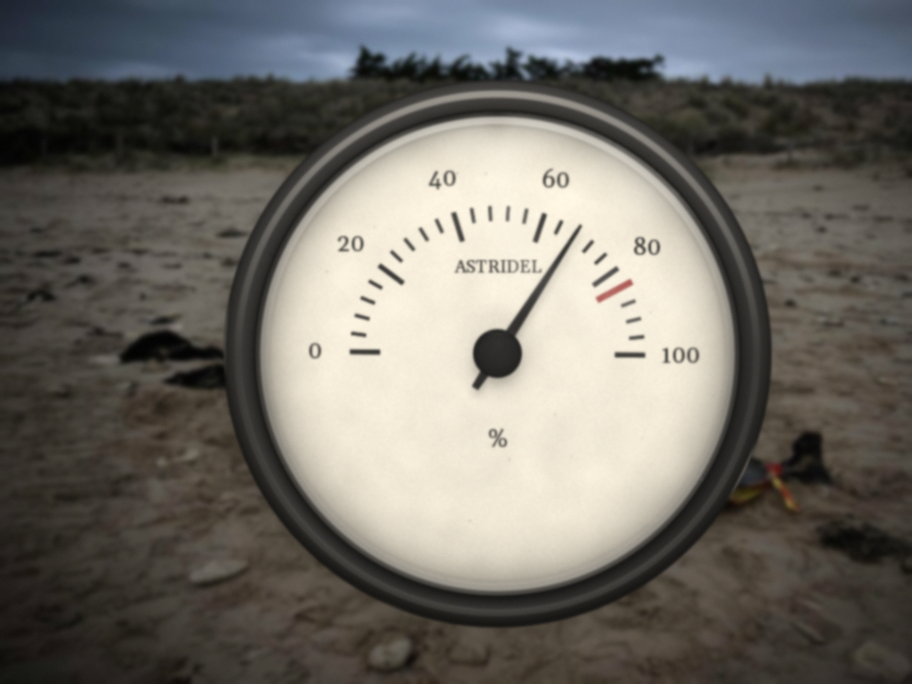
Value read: 68,%
